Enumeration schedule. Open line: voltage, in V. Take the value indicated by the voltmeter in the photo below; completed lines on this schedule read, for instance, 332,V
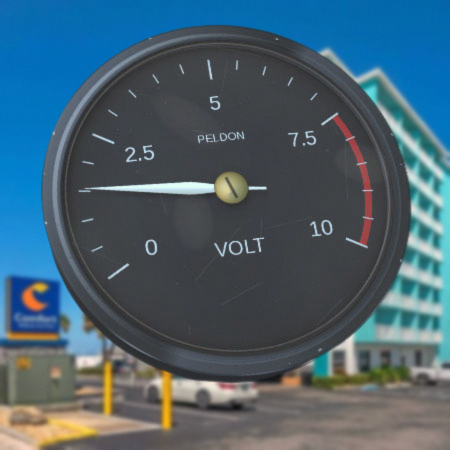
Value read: 1.5,V
